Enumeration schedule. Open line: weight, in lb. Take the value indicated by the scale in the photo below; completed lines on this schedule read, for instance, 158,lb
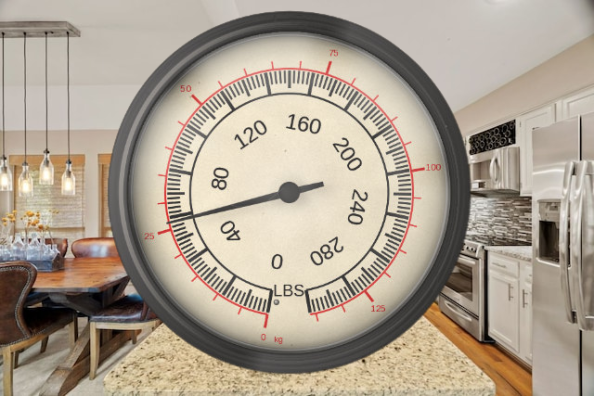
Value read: 58,lb
